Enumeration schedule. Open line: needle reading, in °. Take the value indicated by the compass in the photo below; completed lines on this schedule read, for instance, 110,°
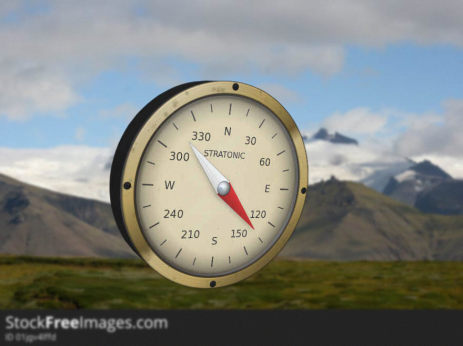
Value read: 135,°
